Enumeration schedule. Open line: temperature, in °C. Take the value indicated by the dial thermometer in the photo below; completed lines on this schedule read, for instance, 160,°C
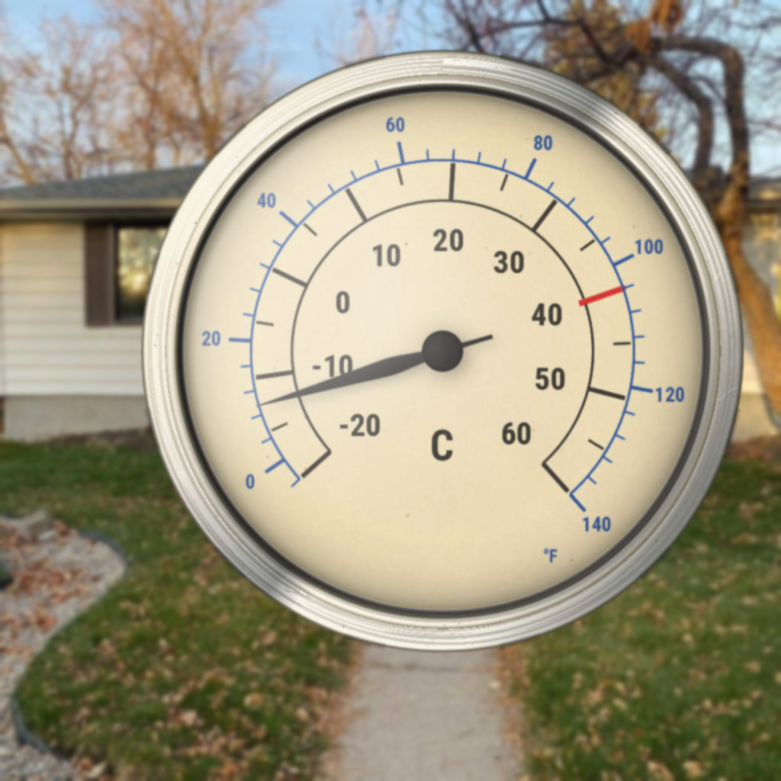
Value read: -12.5,°C
